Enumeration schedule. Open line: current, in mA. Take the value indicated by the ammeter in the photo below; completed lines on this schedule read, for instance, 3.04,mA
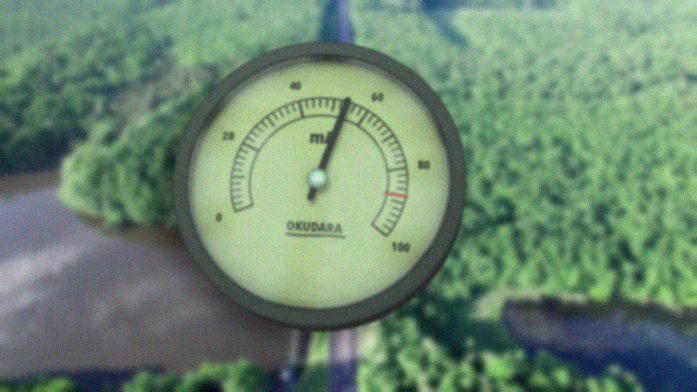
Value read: 54,mA
